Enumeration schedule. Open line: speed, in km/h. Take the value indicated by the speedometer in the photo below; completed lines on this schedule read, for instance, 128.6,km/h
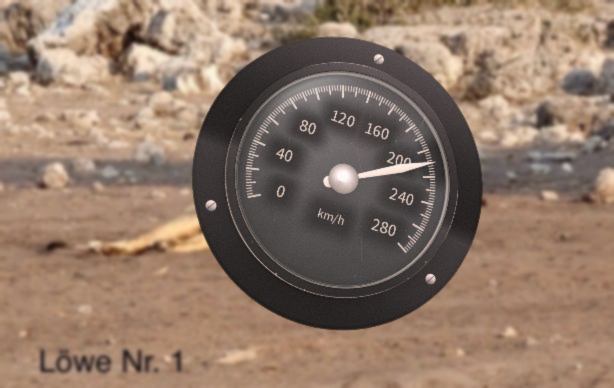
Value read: 210,km/h
